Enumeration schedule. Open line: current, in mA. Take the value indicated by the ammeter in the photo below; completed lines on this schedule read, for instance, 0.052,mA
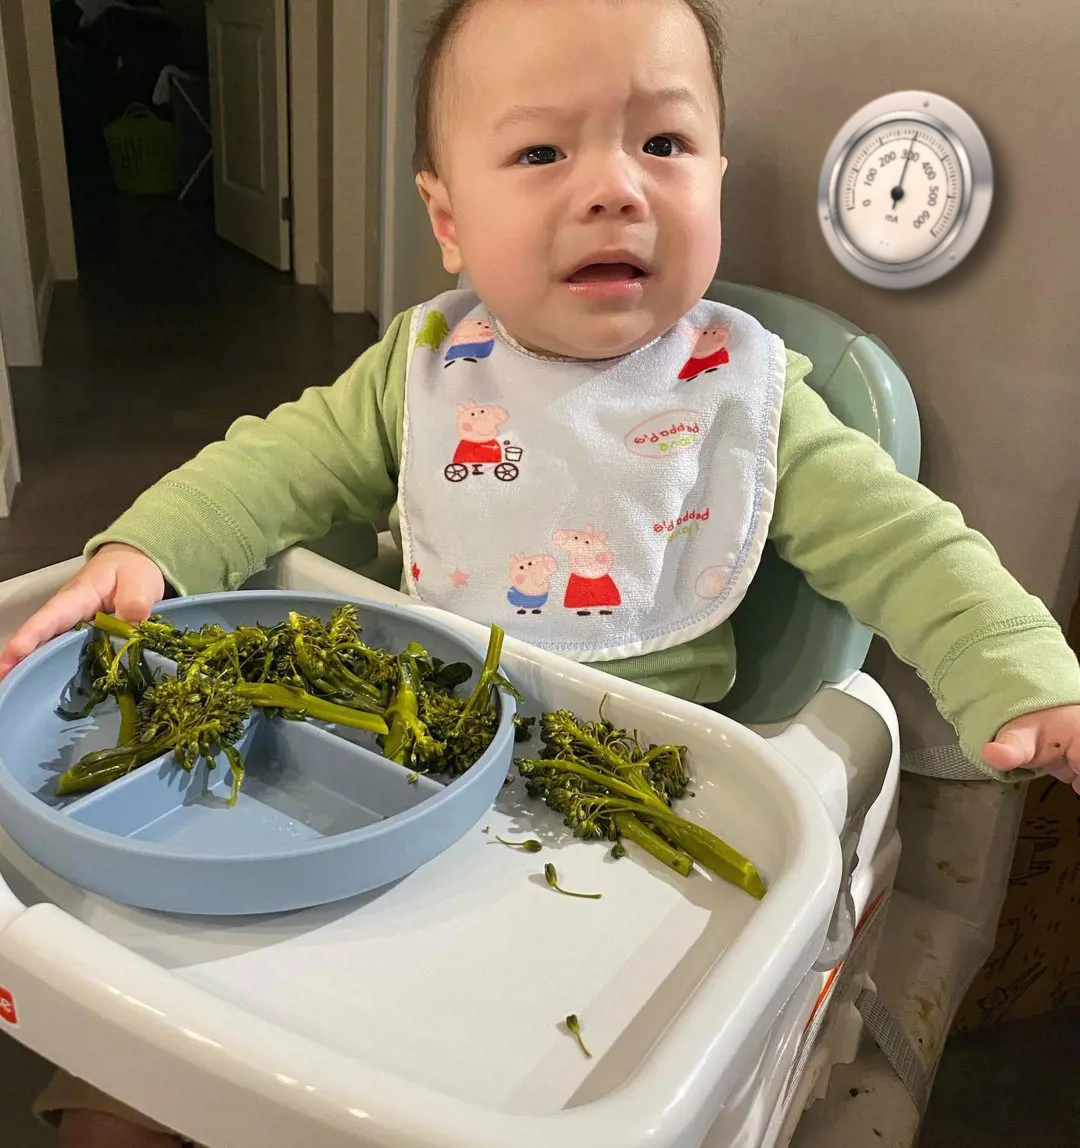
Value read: 300,mA
